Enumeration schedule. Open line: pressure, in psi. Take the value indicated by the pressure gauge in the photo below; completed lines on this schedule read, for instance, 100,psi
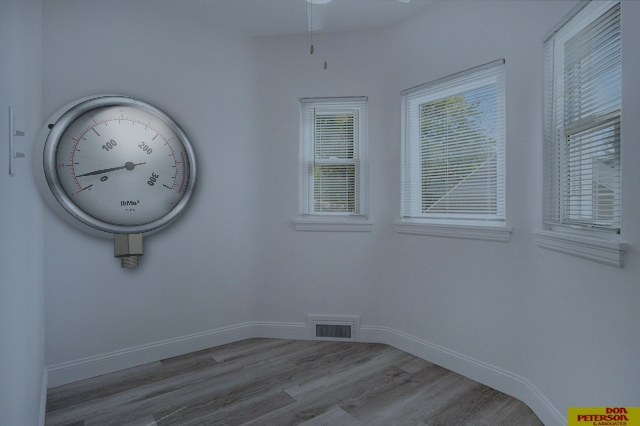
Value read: 20,psi
